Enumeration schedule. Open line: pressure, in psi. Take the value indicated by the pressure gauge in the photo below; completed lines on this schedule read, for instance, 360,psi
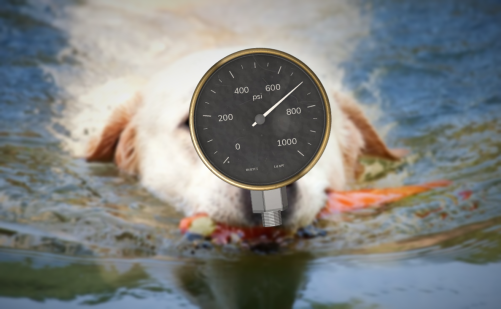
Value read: 700,psi
